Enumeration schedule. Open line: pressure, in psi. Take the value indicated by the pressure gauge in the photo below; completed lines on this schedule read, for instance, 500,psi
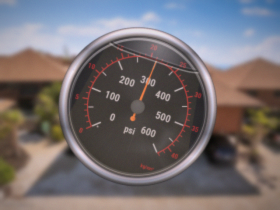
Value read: 300,psi
